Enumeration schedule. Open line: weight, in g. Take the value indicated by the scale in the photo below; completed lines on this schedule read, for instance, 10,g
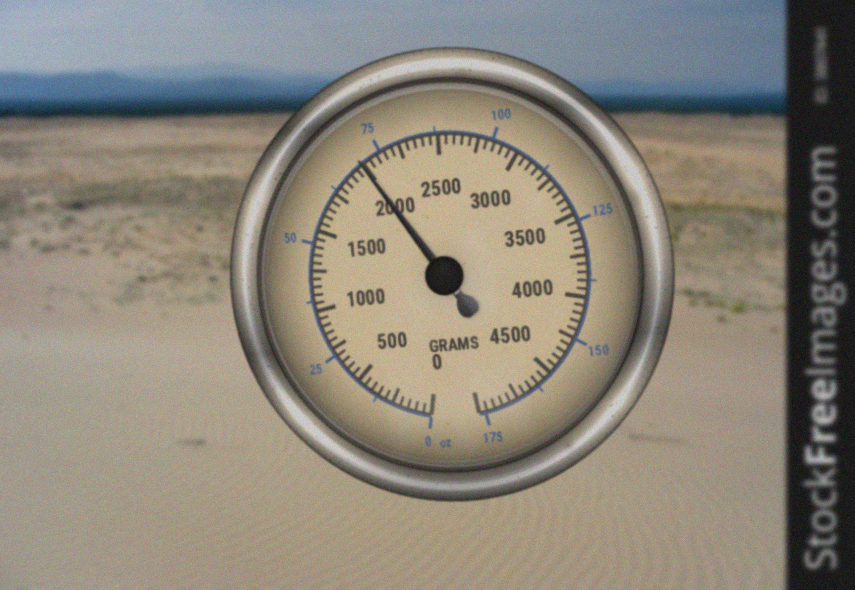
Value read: 2000,g
